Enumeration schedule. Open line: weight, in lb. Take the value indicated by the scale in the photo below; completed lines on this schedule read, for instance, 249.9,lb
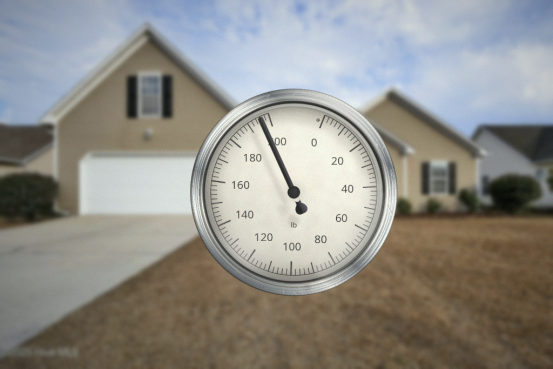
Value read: 196,lb
